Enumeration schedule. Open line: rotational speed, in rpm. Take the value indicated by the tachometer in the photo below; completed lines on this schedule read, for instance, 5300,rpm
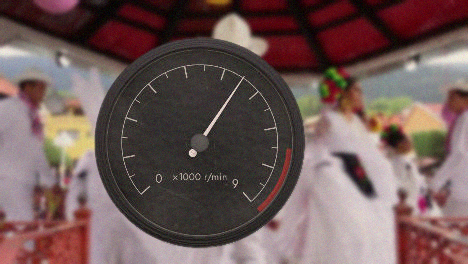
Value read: 5500,rpm
